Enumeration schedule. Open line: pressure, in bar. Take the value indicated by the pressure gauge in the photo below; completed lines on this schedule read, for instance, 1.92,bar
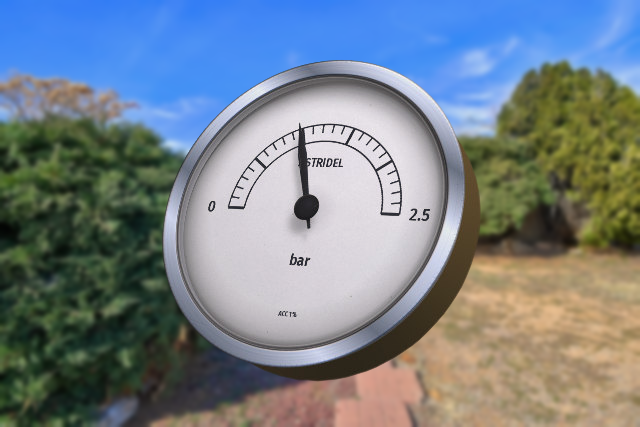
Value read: 1,bar
